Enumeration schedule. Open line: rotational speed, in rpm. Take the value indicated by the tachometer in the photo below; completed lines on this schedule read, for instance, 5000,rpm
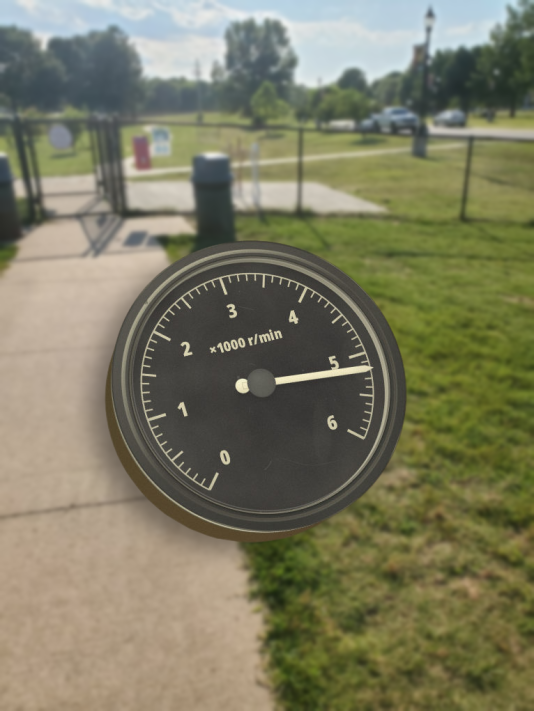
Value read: 5200,rpm
